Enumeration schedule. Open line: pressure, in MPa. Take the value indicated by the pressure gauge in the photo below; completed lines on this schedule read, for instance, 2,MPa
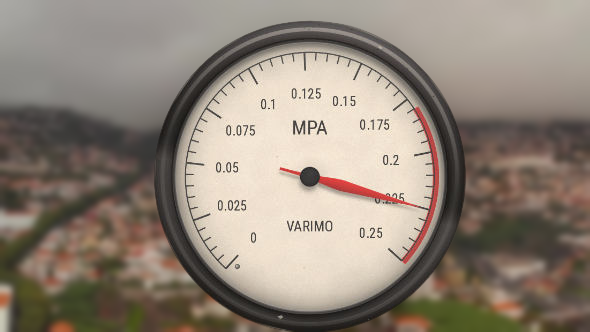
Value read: 0.225,MPa
